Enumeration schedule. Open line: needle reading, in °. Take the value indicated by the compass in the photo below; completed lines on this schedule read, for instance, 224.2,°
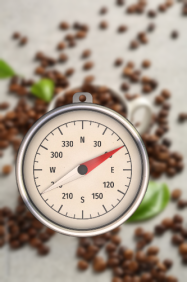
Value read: 60,°
